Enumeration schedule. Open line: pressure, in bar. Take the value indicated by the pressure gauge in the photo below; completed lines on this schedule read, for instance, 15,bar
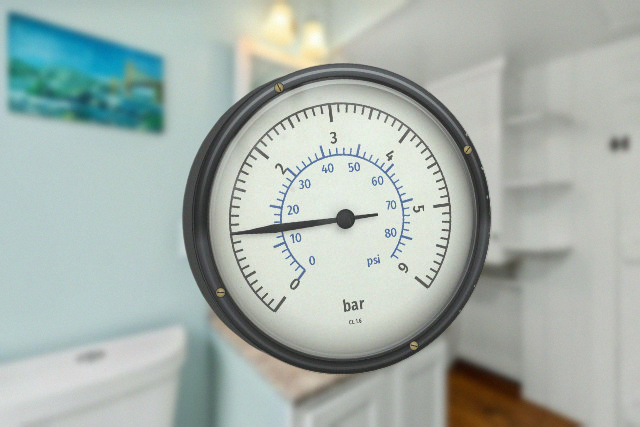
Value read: 1,bar
